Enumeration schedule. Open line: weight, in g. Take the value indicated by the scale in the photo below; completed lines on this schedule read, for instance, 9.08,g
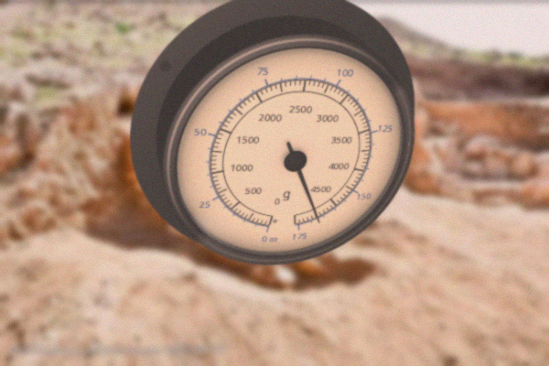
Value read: 4750,g
